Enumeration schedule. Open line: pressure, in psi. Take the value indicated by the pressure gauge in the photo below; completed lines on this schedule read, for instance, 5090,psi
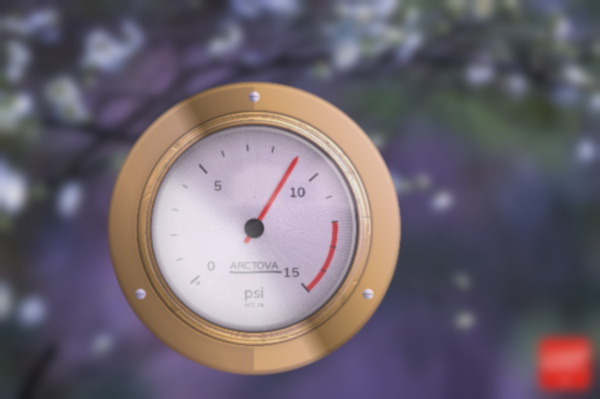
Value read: 9,psi
